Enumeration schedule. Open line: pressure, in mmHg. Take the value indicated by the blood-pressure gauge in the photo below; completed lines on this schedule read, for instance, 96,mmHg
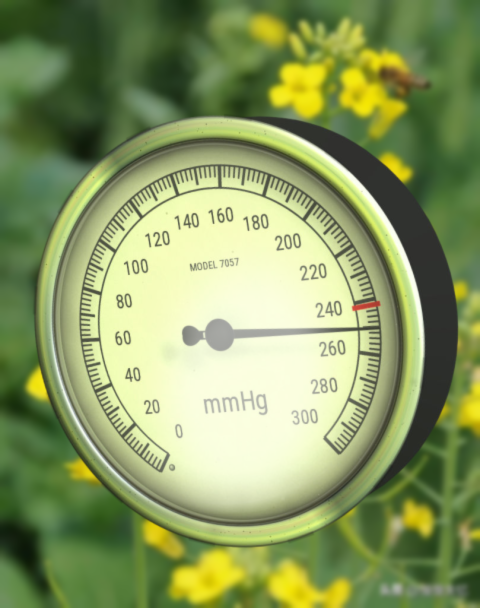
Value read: 250,mmHg
